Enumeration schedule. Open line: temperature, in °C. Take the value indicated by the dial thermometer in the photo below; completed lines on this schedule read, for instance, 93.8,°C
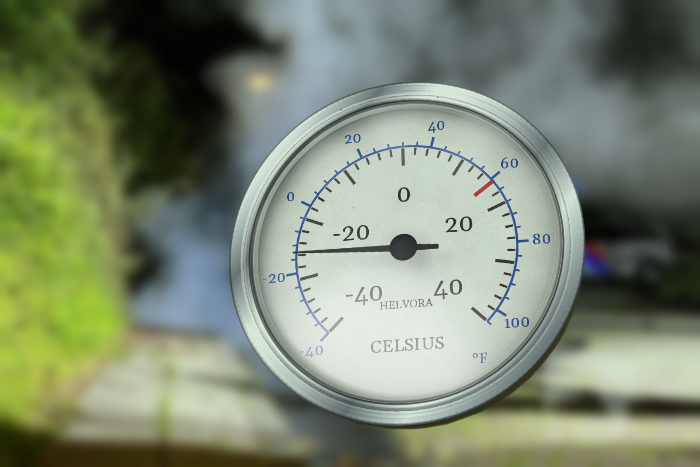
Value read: -26,°C
